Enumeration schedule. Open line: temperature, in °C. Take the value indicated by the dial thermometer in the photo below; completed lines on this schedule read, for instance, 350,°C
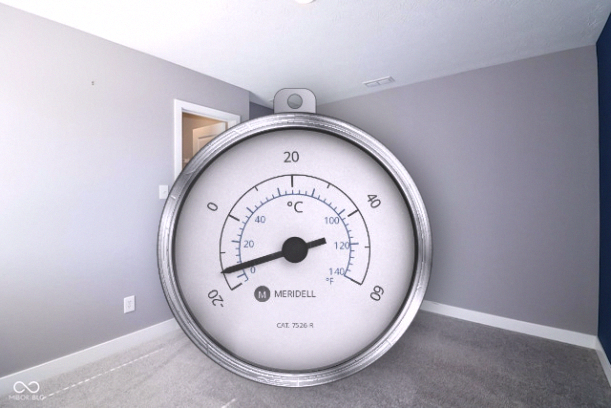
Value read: -15,°C
